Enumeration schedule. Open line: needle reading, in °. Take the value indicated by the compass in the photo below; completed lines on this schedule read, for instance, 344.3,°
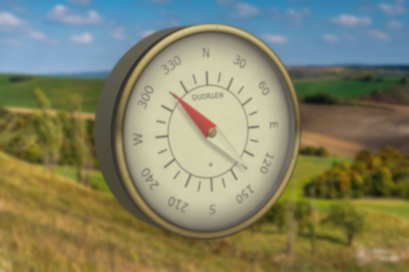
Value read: 315,°
